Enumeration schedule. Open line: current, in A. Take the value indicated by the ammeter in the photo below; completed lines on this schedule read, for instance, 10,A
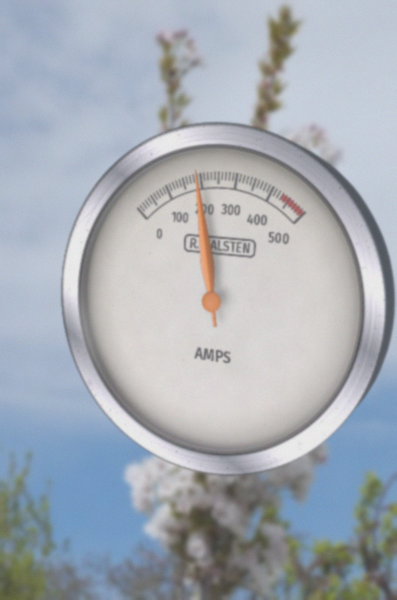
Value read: 200,A
